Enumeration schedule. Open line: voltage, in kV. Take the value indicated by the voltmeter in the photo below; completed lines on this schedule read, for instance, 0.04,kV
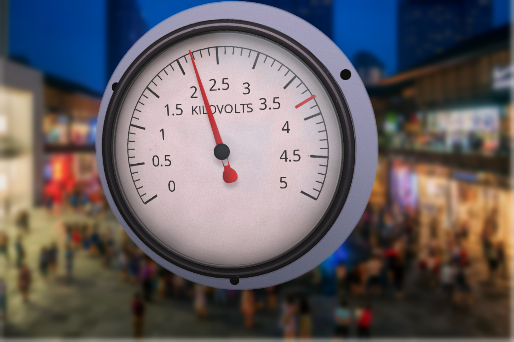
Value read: 2.2,kV
